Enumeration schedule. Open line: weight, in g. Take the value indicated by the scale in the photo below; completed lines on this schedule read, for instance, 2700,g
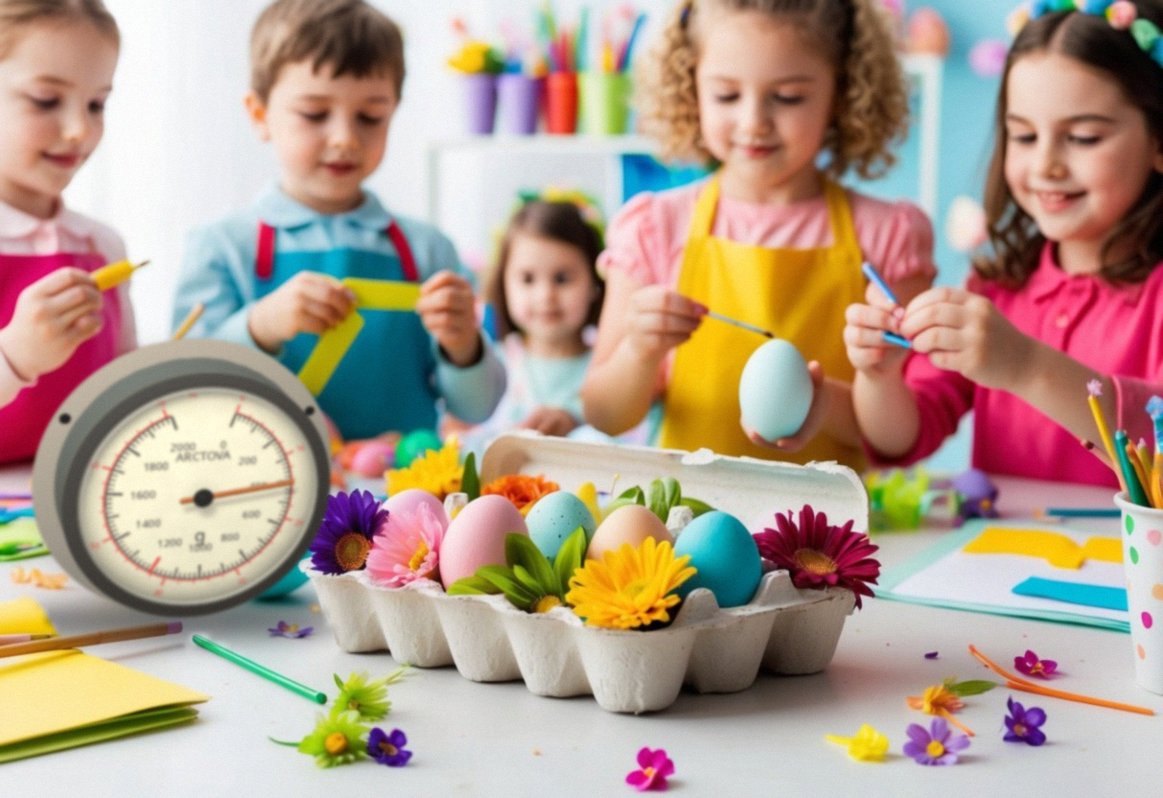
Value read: 400,g
